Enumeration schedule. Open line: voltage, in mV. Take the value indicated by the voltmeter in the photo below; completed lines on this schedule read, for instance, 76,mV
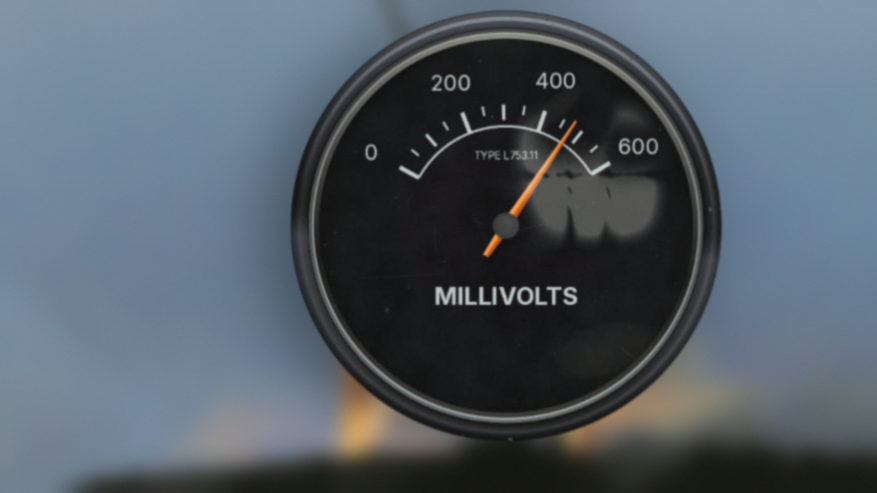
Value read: 475,mV
